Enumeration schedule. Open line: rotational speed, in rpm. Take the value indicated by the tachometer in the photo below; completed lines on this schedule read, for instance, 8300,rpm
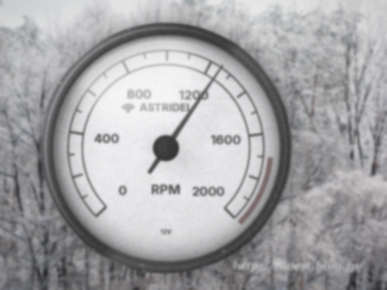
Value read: 1250,rpm
